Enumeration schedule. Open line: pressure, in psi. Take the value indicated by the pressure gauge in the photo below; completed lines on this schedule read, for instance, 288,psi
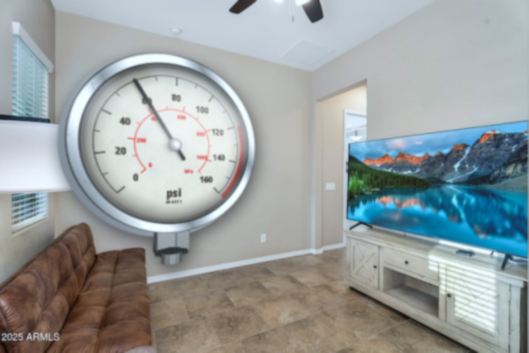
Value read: 60,psi
